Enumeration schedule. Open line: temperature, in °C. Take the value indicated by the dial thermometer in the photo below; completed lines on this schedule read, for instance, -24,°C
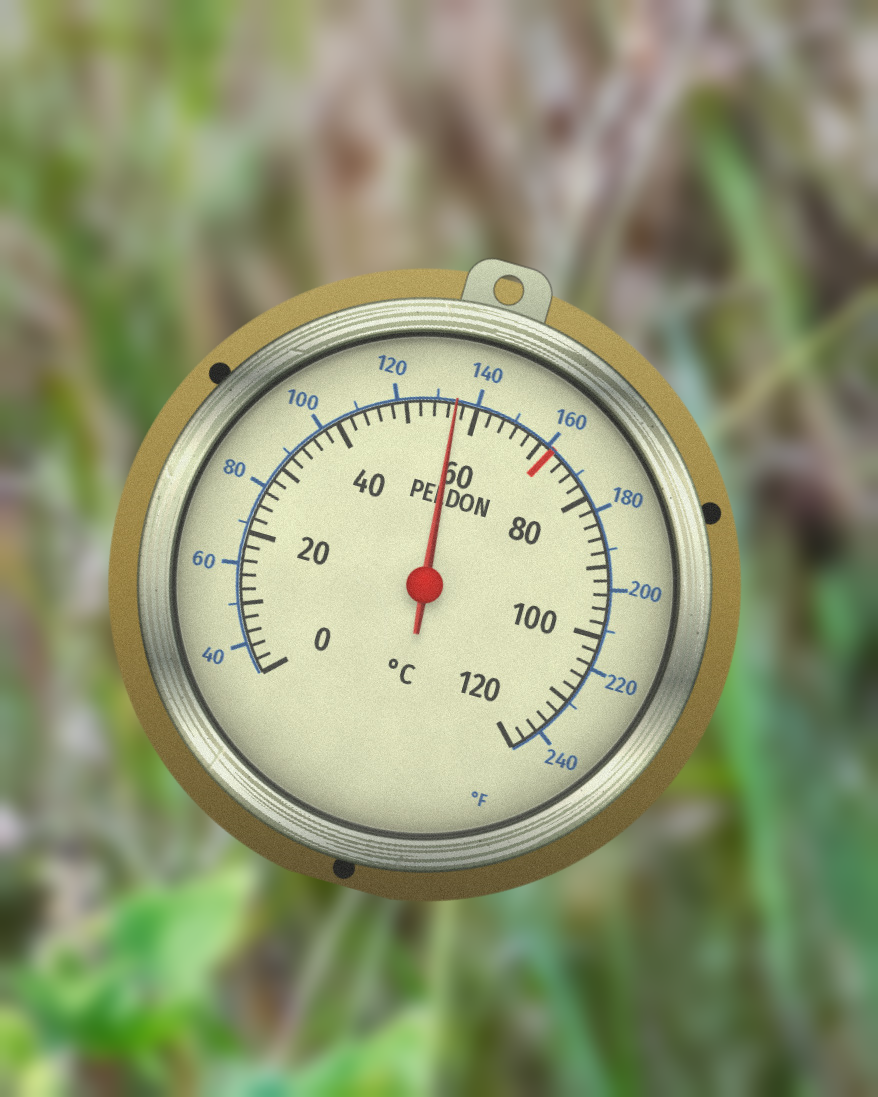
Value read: 57,°C
